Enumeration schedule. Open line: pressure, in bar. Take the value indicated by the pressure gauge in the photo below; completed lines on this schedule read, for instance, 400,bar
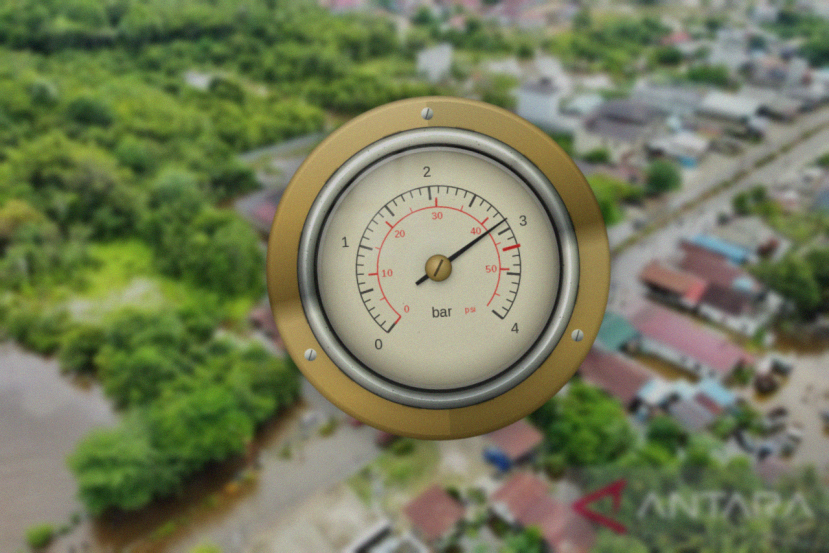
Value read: 2.9,bar
